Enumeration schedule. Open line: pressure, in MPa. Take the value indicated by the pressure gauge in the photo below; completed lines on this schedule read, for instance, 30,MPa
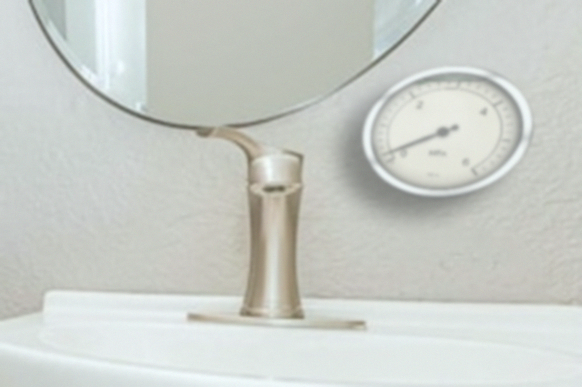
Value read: 0.2,MPa
